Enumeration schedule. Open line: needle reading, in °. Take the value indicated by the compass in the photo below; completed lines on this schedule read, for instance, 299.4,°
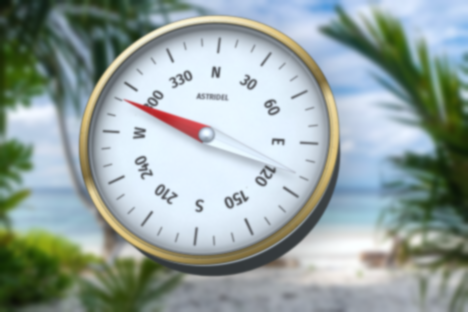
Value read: 290,°
